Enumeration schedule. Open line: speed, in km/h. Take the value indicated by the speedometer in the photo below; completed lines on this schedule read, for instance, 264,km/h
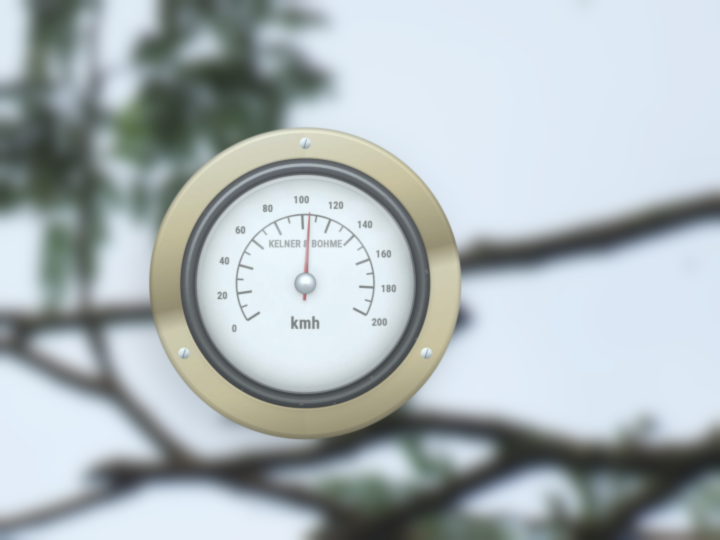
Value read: 105,km/h
